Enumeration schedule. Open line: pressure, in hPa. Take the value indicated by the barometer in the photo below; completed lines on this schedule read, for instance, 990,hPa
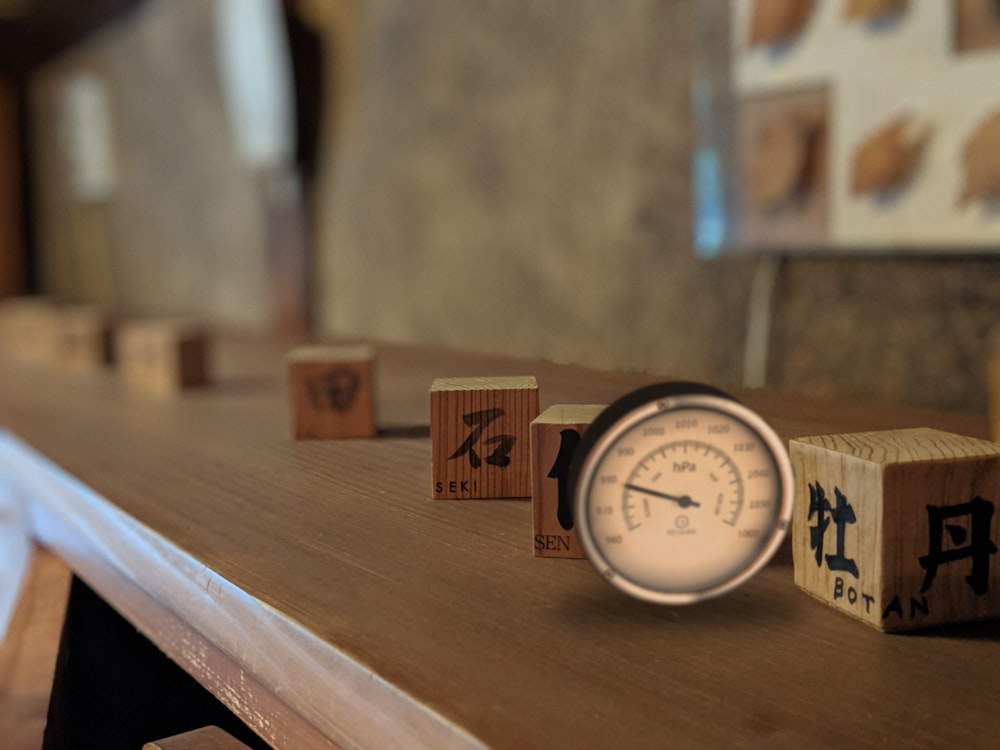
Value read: 980,hPa
